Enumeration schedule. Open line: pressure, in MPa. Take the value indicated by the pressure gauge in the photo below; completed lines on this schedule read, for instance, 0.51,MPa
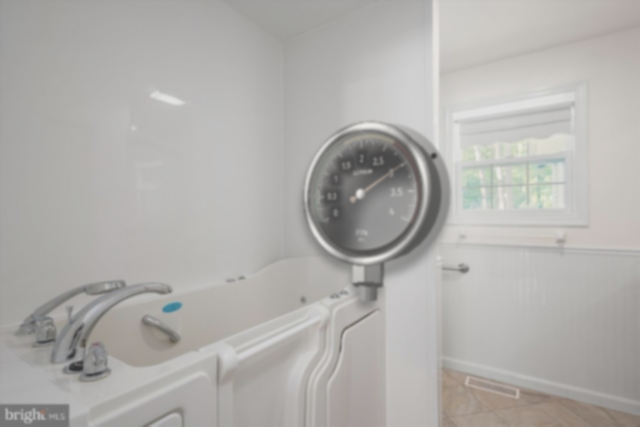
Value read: 3,MPa
